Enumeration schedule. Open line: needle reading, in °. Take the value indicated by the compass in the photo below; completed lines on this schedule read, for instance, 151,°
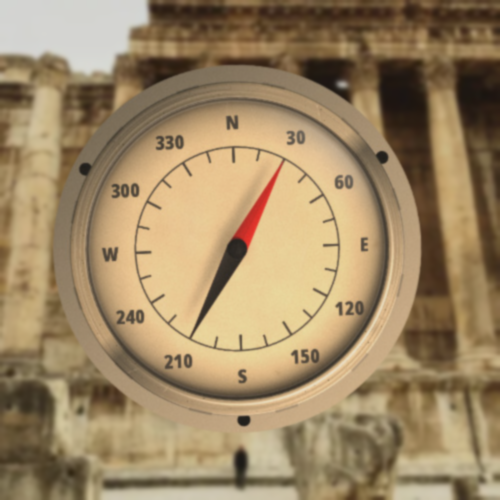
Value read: 30,°
